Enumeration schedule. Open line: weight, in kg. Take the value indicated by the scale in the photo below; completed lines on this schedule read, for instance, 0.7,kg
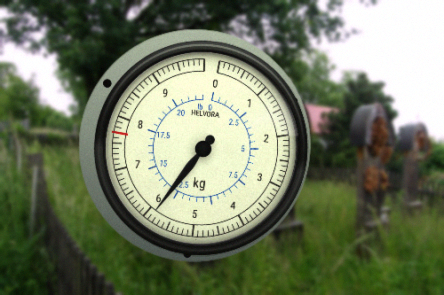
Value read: 5.9,kg
